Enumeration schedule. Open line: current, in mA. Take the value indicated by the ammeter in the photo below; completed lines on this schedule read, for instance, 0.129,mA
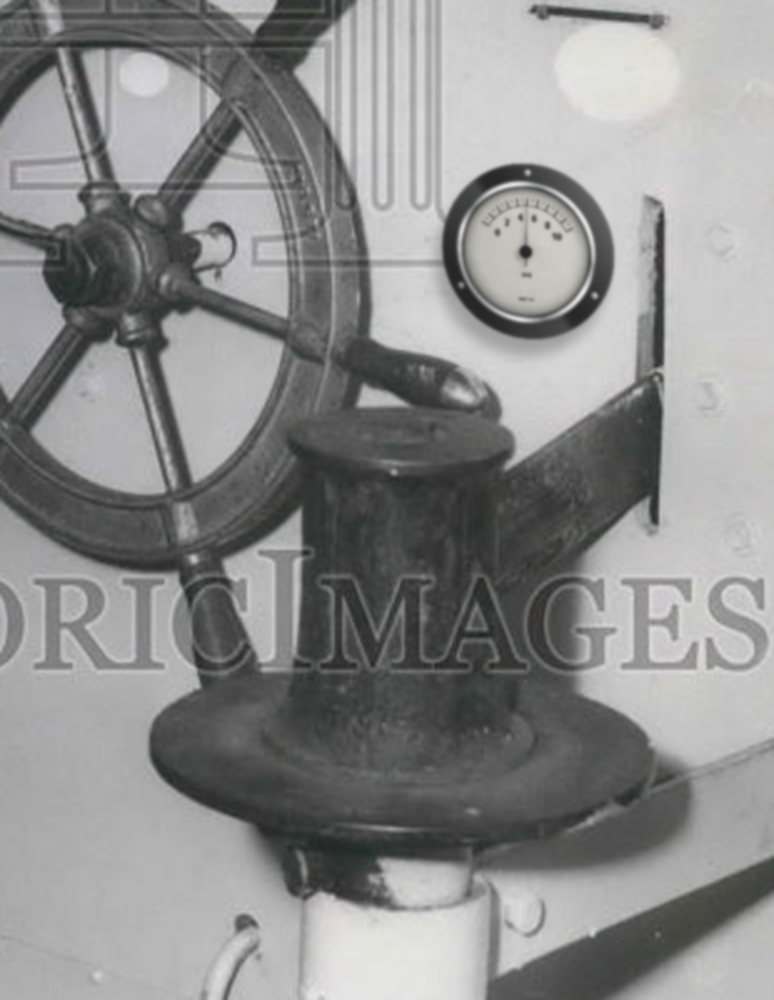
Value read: 5,mA
